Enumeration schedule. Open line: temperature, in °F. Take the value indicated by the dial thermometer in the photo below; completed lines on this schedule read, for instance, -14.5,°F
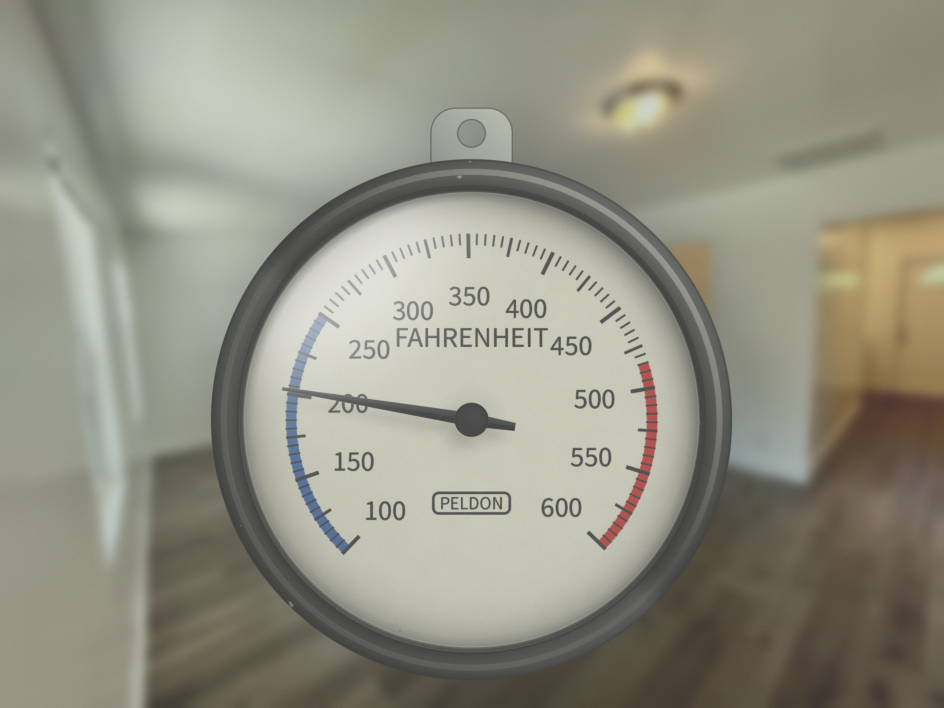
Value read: 202.5,°F
